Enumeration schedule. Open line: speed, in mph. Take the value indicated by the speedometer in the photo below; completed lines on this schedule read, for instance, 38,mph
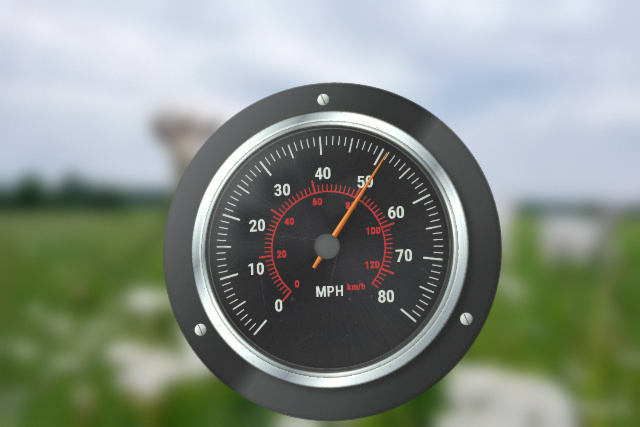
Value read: 51,mph
